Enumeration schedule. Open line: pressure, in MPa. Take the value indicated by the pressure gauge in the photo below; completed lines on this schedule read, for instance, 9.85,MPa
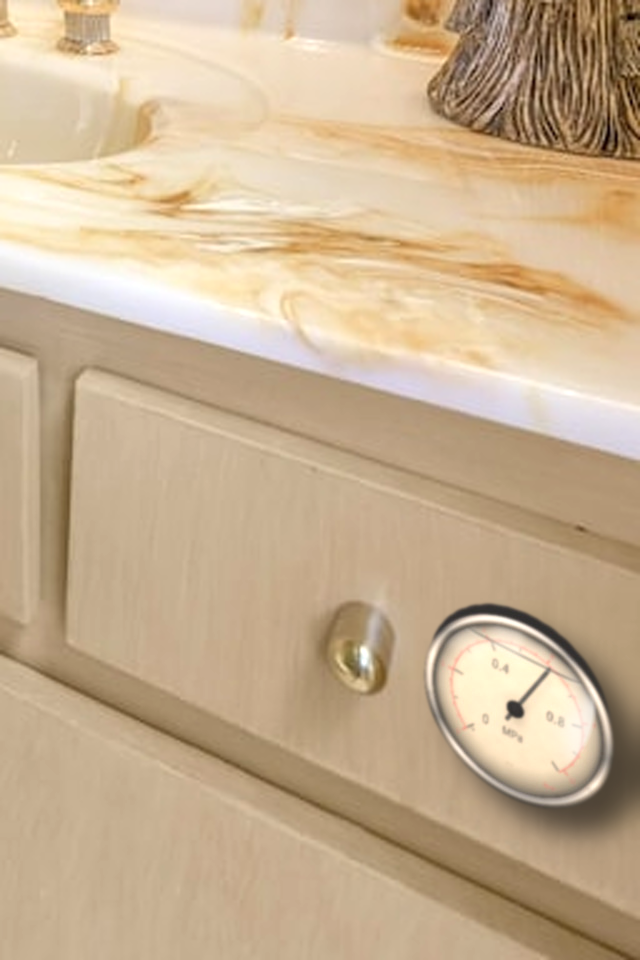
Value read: 0.6,MPa
